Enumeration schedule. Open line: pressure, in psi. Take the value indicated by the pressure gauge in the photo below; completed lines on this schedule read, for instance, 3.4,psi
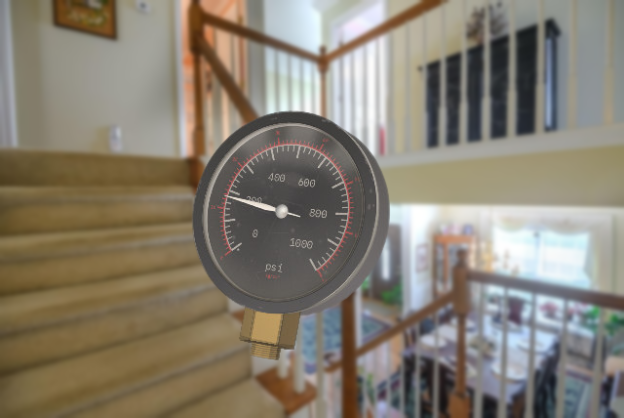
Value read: 180,psi
